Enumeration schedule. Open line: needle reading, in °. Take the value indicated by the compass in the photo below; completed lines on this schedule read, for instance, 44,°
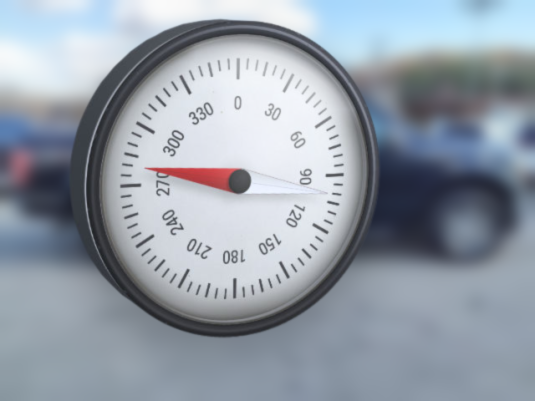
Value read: 280,°
